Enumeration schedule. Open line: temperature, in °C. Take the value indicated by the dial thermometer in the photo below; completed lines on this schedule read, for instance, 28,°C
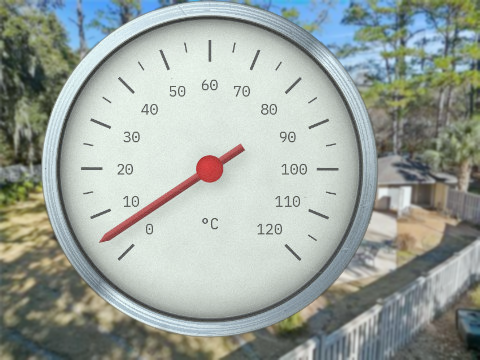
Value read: 5,°C
